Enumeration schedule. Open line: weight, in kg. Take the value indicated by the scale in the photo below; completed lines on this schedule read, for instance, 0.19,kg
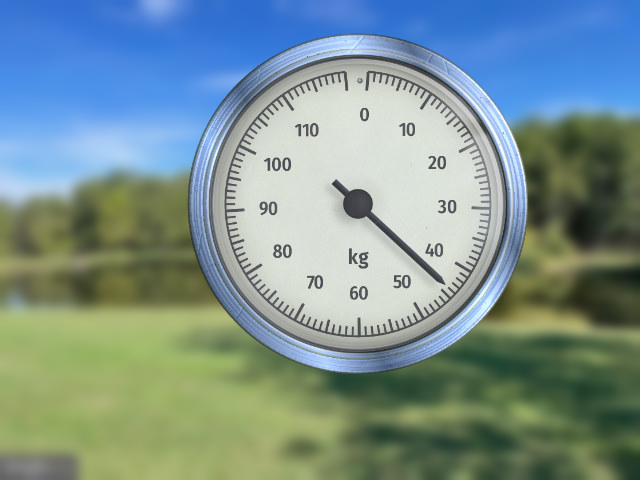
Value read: 44,kg
